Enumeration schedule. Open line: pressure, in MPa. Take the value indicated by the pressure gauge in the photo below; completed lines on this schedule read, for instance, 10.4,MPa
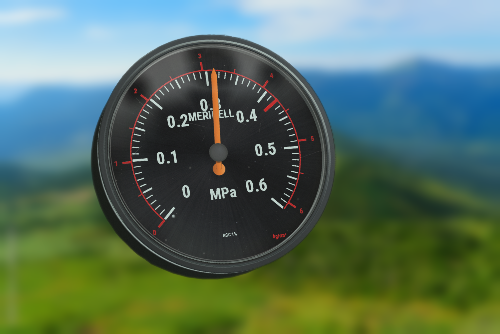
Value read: 0.31,MPa
